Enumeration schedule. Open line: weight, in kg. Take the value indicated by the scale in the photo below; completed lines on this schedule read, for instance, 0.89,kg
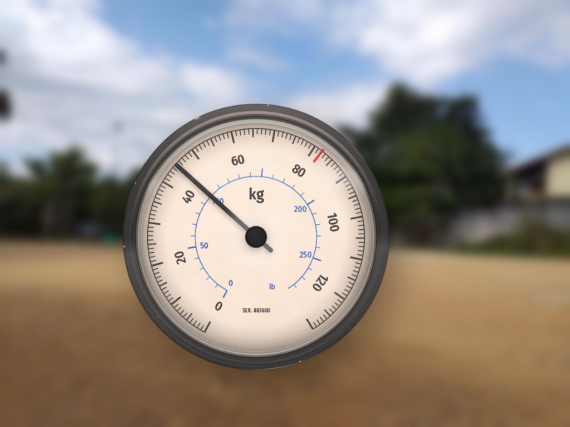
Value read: 45,kg
